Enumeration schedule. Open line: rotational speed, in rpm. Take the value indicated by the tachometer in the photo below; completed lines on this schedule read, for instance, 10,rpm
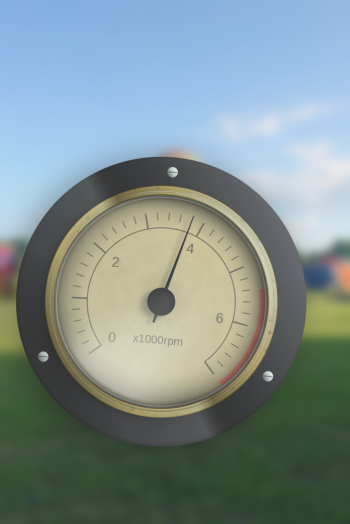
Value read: 3800,rpm
